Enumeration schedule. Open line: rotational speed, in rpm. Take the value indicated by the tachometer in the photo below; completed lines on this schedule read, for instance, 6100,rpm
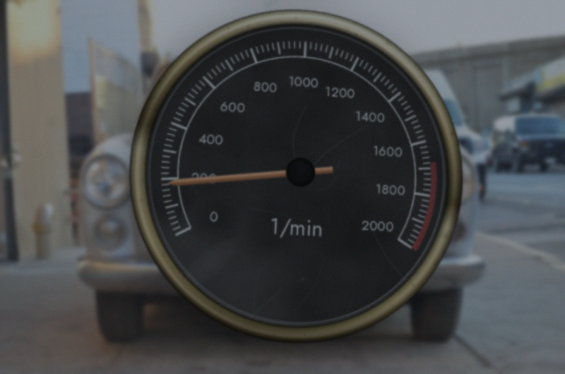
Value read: 180,rpm
